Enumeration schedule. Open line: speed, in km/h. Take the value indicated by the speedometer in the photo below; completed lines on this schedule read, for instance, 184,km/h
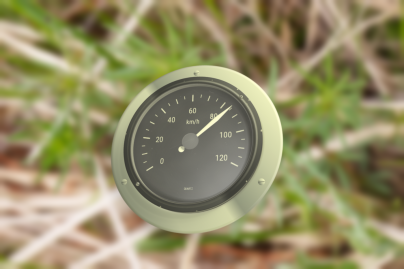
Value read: 85,km/h
